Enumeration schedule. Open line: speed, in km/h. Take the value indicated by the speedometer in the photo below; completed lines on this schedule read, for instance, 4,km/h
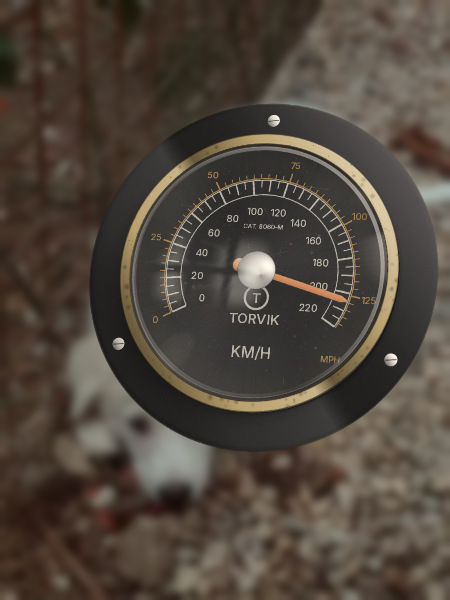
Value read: 205,km/h
